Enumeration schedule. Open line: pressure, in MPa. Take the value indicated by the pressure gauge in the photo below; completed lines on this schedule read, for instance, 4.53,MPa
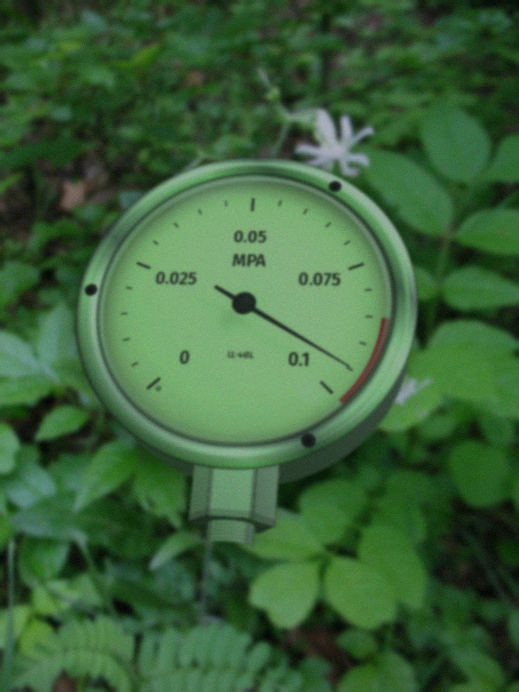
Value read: 0.095,MPa
